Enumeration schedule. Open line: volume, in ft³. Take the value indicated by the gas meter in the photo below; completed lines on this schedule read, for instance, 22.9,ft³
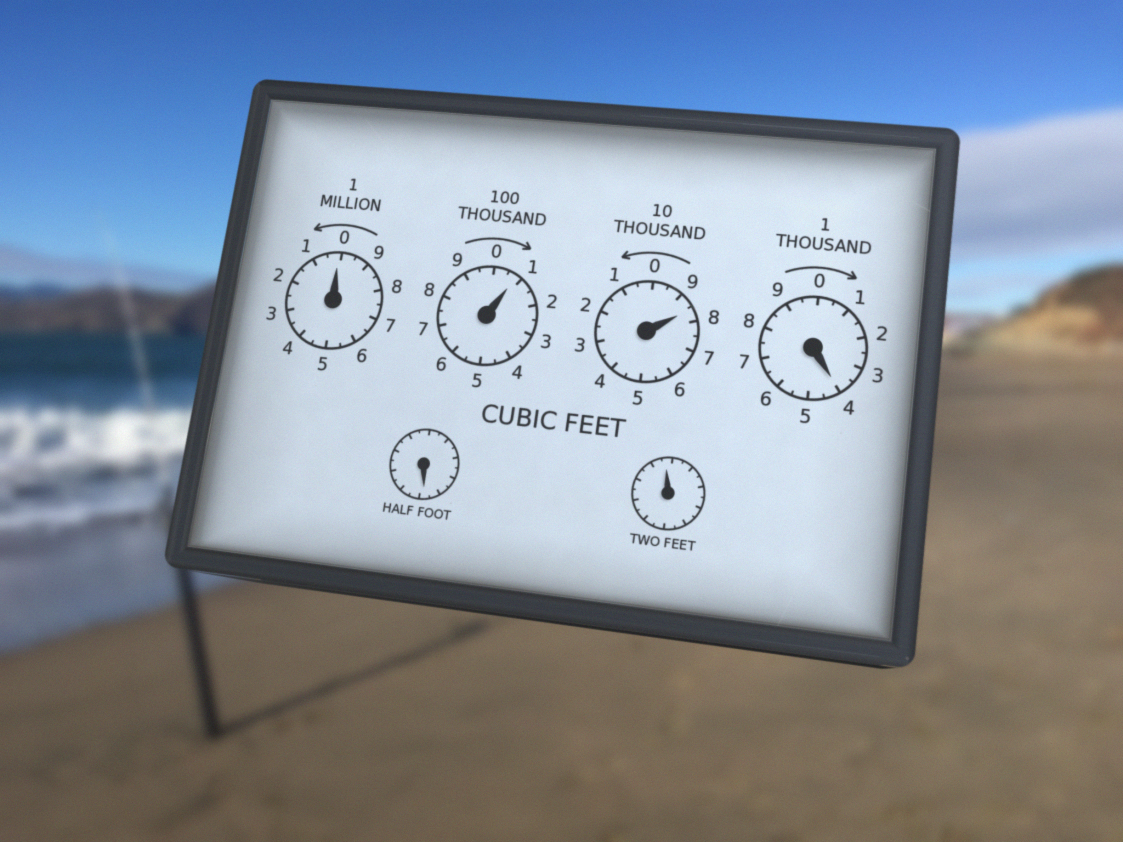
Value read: 8400,ft³
